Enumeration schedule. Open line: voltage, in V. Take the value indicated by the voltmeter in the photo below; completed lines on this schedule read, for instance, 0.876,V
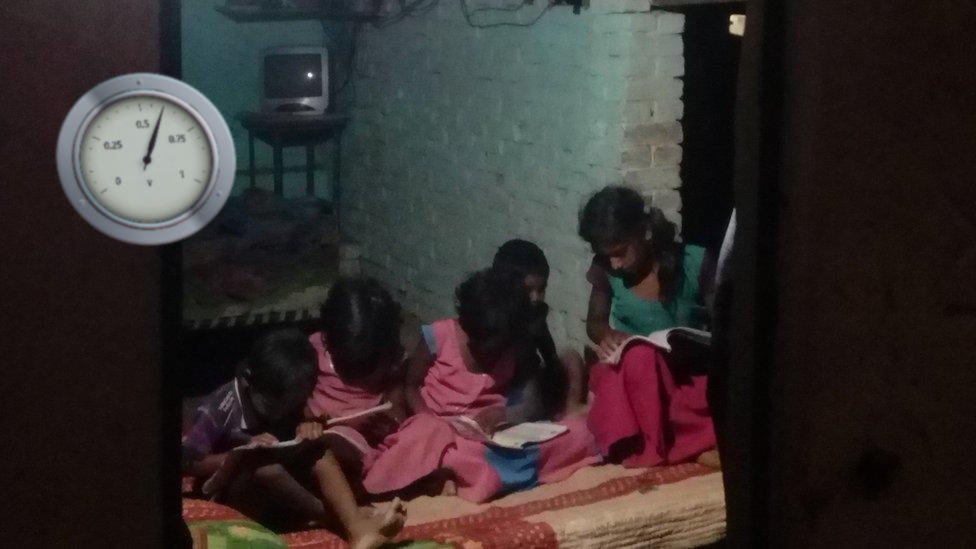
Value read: 0.6,V
